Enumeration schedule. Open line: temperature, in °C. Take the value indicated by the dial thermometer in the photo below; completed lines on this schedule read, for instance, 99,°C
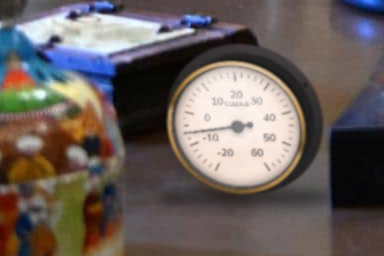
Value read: -6,°C
